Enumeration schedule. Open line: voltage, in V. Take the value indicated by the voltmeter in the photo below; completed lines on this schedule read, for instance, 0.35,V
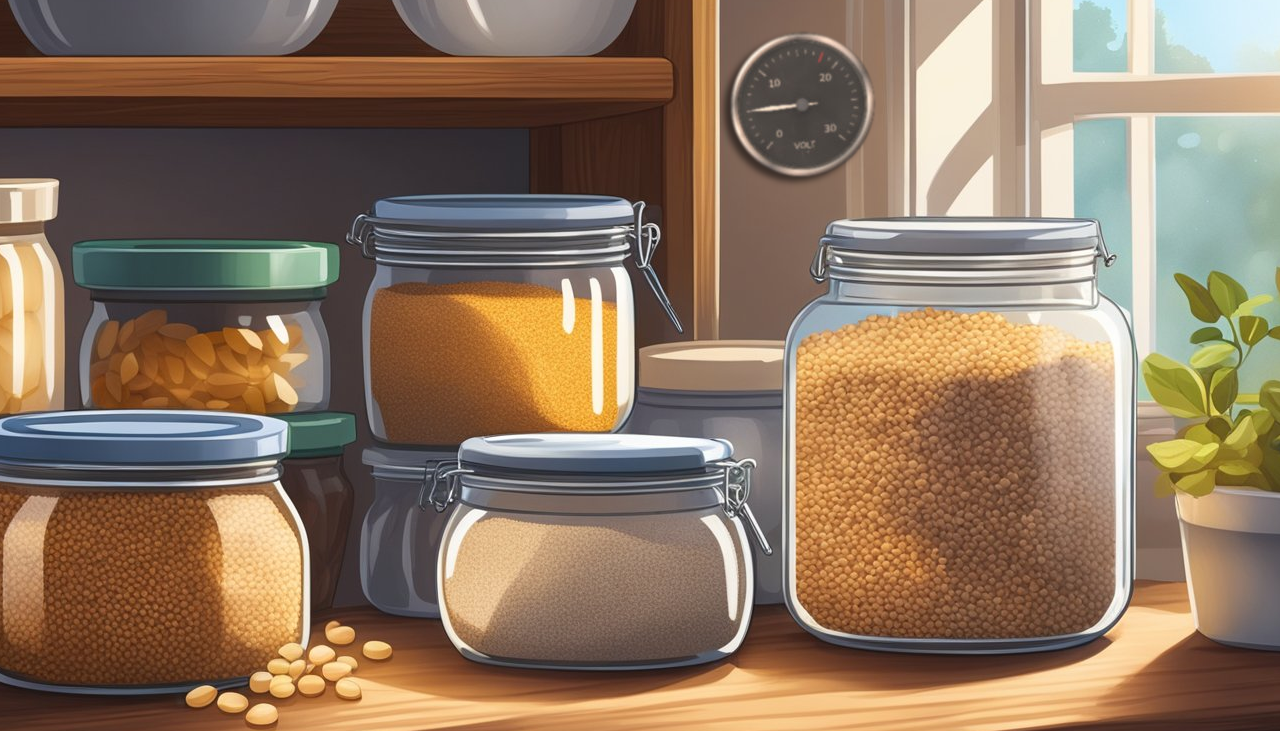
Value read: 5,V
